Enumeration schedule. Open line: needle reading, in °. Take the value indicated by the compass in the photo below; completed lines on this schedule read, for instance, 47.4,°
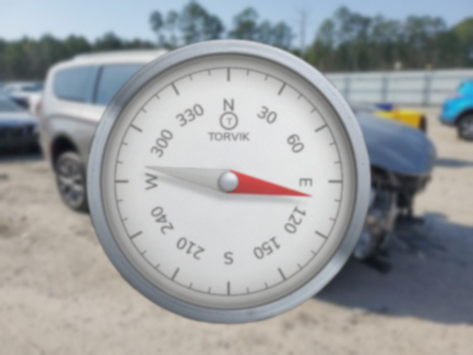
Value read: 100,°
